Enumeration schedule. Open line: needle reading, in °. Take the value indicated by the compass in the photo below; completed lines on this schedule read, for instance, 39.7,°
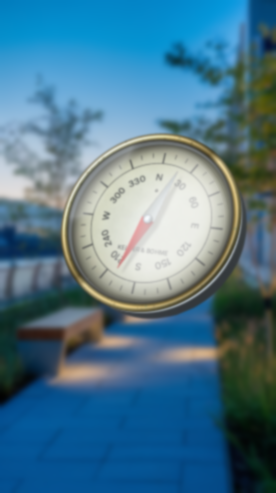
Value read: 200,°
